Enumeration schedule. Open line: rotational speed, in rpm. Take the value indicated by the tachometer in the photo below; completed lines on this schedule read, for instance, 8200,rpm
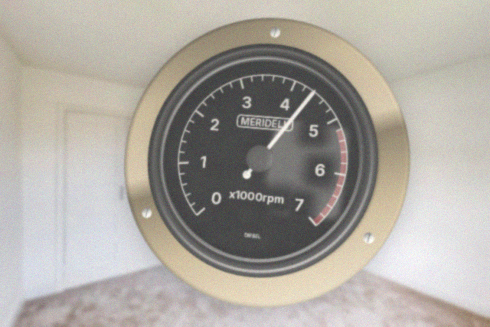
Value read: 4400,rpm
